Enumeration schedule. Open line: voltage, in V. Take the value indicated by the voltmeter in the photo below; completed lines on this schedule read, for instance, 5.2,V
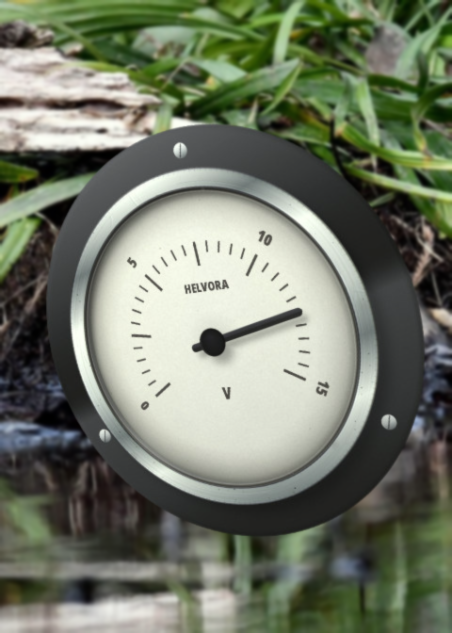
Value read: 12.5,V
